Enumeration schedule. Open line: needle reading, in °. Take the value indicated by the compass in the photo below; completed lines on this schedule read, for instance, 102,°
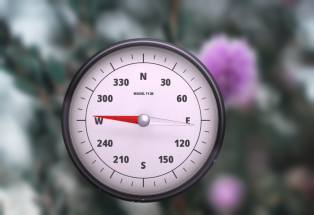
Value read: 275,°
